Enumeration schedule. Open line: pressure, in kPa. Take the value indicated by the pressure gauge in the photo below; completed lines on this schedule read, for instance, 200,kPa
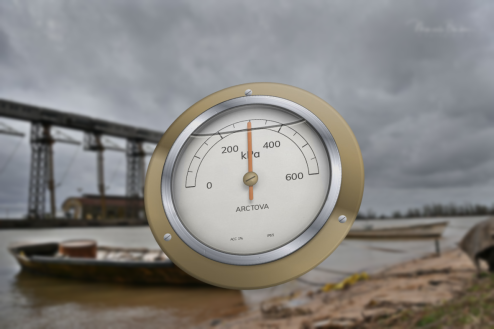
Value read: 300,kPa
